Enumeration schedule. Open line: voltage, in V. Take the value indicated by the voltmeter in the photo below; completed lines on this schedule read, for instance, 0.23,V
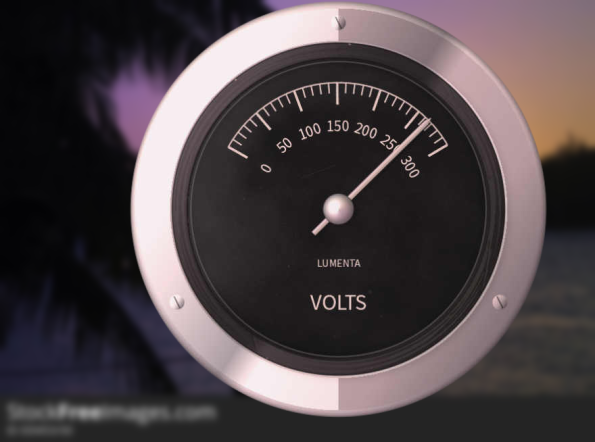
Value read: 265,V
